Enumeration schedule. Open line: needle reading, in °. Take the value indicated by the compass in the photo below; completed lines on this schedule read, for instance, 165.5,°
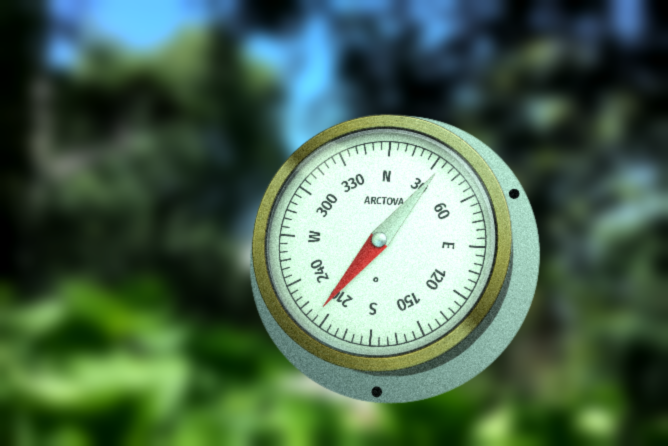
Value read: 215,°
